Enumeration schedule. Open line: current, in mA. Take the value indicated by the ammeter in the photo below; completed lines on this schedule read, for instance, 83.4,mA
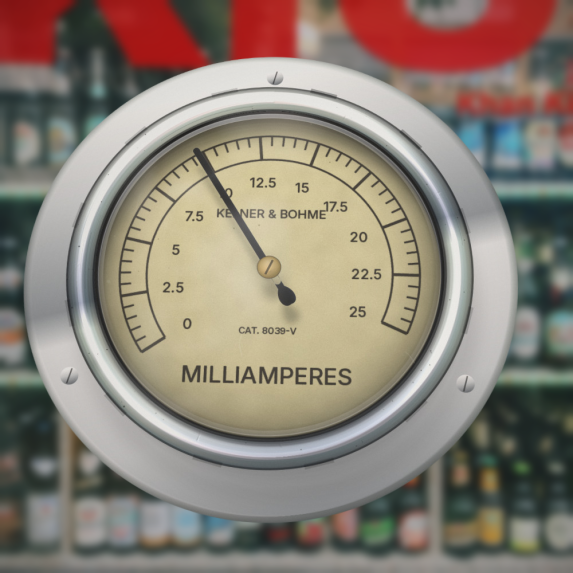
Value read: 9.75,mA
